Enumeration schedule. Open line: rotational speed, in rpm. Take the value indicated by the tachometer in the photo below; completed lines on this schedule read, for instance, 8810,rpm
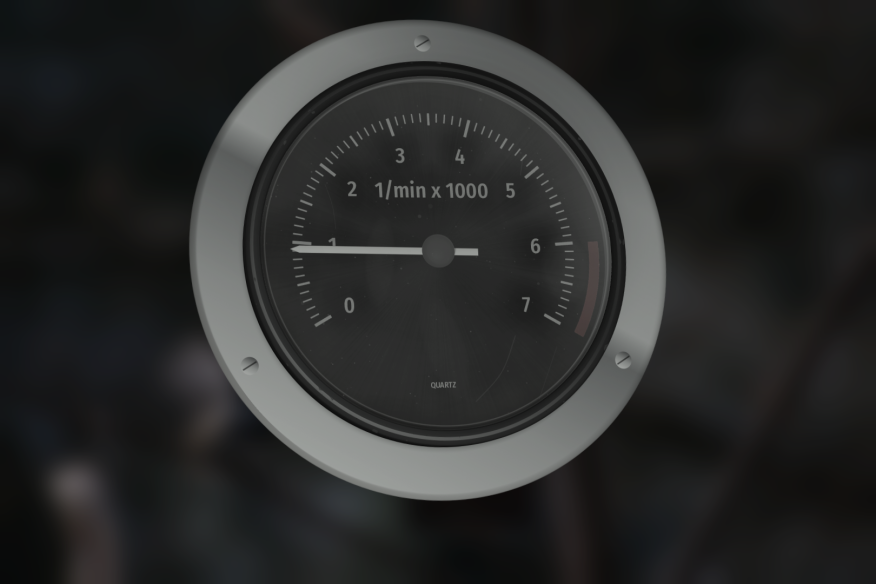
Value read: 900,rpm
